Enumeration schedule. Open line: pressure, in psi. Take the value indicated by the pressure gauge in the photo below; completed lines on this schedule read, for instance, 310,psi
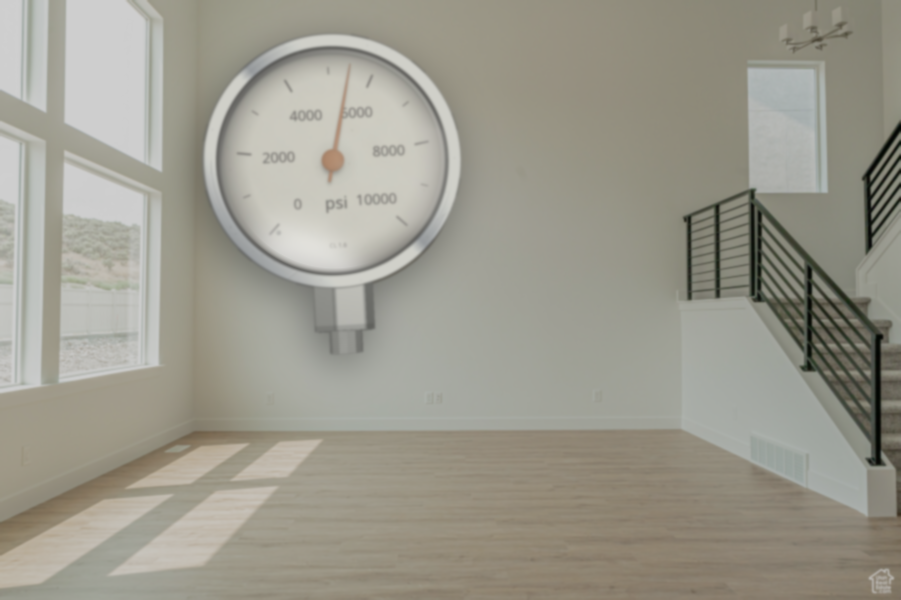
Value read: 5500,psi
